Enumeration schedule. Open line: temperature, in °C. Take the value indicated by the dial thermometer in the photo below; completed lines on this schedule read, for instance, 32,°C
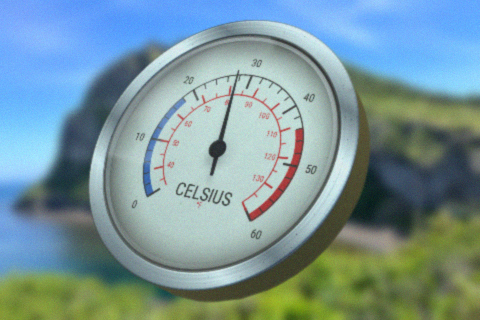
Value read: 28,°C
